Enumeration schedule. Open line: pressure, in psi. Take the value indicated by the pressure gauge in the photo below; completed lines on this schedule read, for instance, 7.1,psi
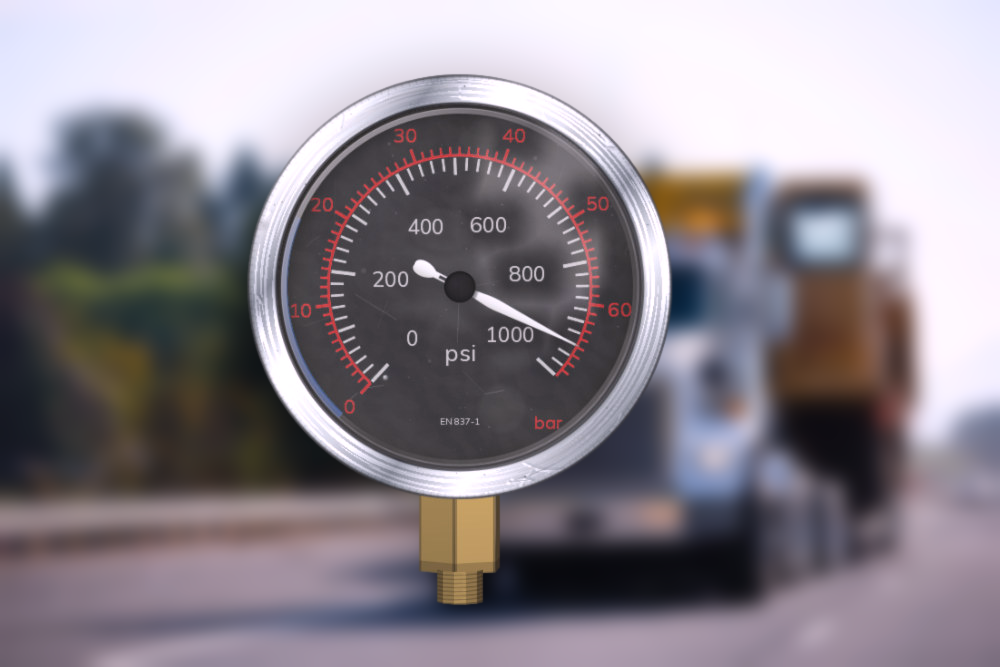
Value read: 940,psi
